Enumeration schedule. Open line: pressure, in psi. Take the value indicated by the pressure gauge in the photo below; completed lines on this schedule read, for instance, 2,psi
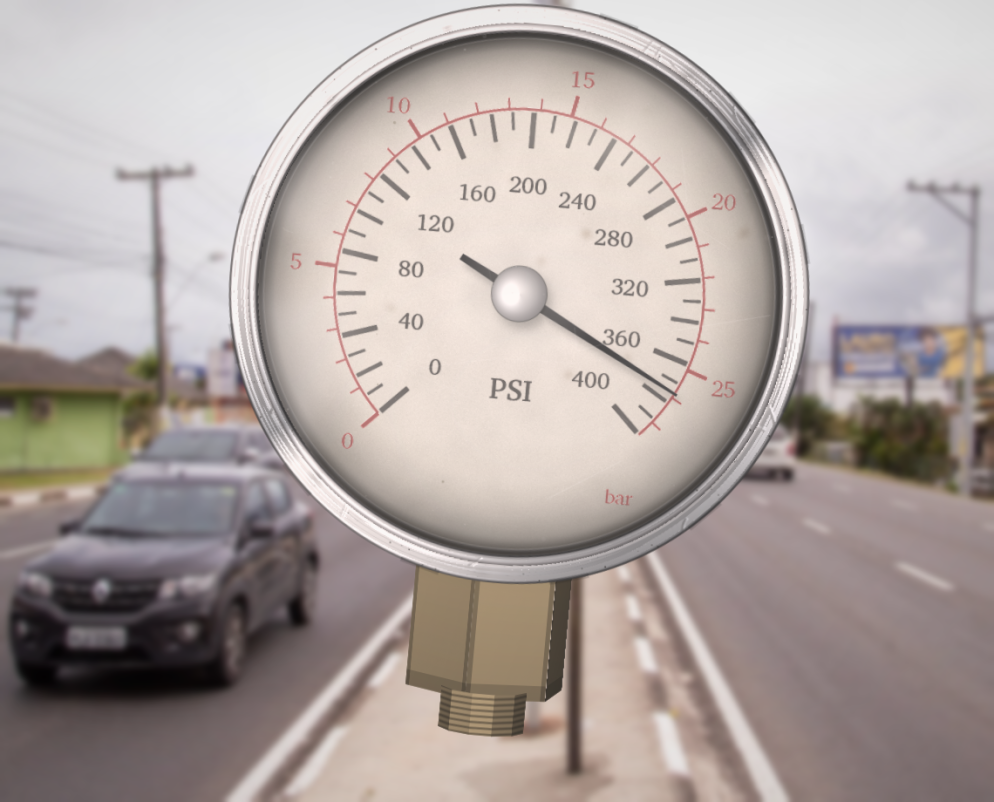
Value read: 375,psi
